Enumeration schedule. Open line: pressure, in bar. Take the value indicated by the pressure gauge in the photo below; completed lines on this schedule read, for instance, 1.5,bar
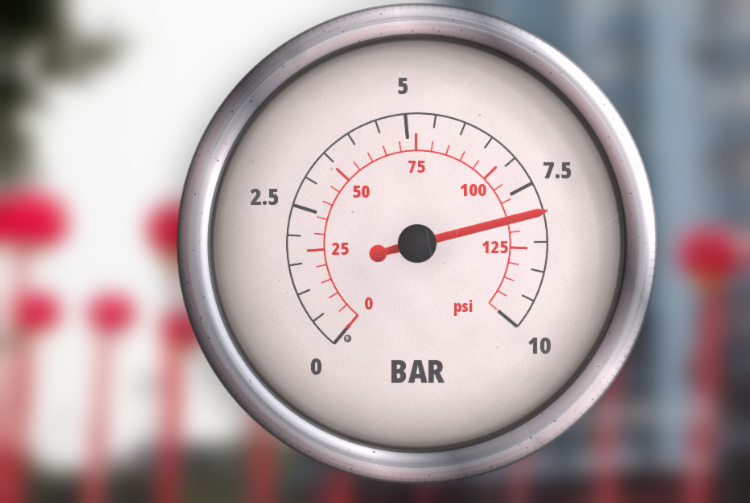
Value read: 8,bar
